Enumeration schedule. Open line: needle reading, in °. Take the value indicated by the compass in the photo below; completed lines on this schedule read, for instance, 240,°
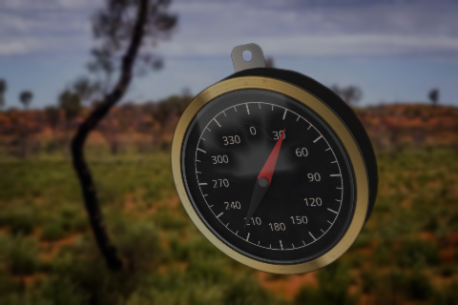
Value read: 35,°
